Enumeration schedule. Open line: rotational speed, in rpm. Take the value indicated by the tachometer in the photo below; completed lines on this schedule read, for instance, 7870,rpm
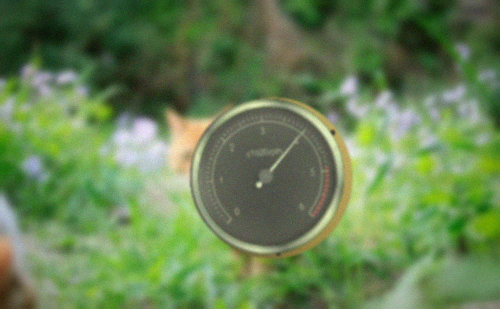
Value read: 4000,rpm
